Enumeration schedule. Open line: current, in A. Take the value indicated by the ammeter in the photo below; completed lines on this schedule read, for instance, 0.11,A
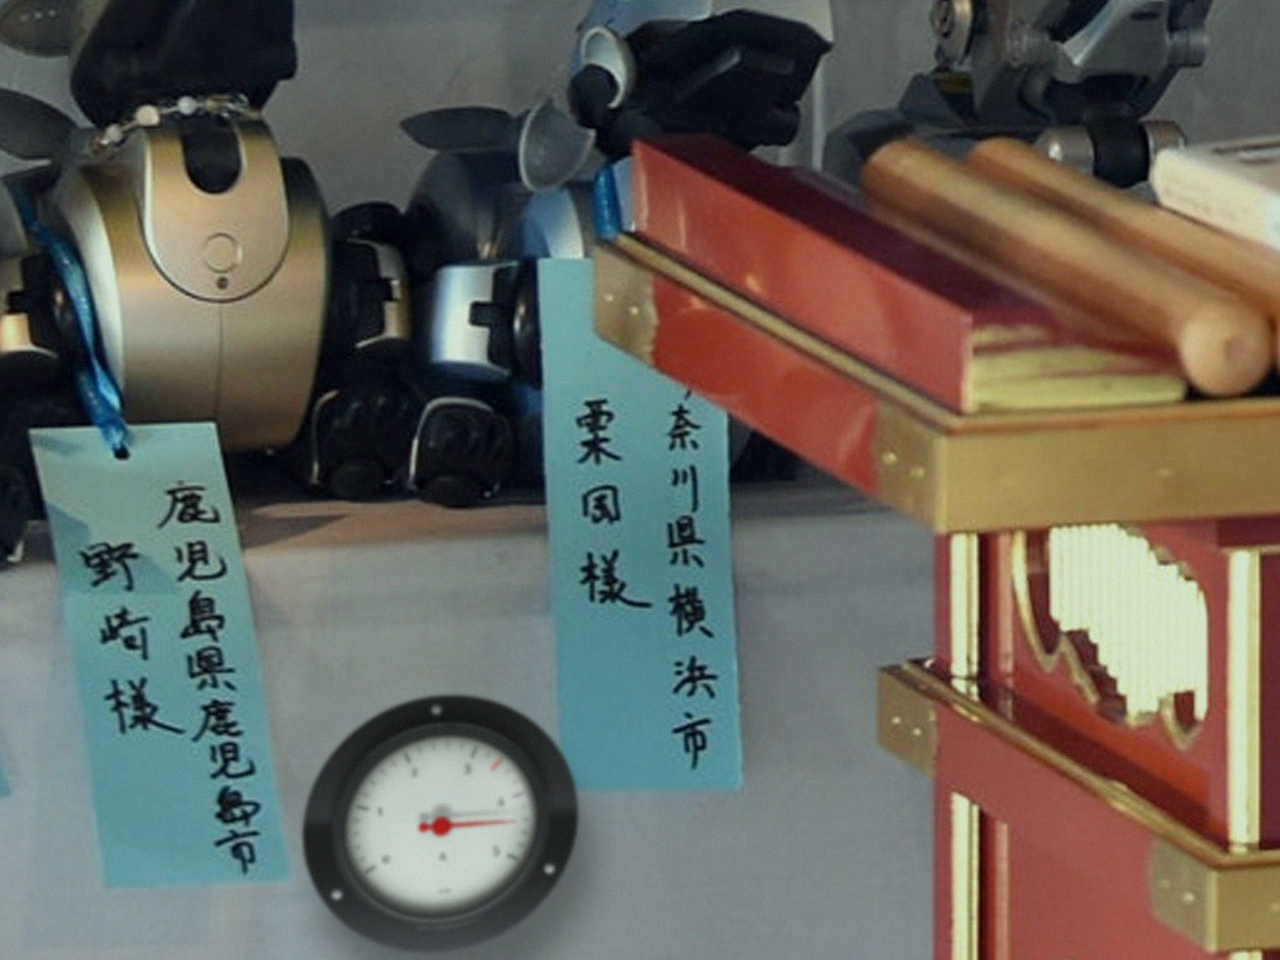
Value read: 4.4,A
